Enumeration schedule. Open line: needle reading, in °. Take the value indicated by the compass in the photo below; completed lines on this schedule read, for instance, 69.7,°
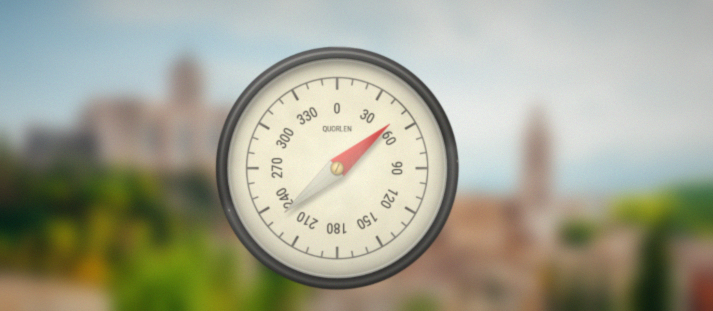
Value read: 50,°
